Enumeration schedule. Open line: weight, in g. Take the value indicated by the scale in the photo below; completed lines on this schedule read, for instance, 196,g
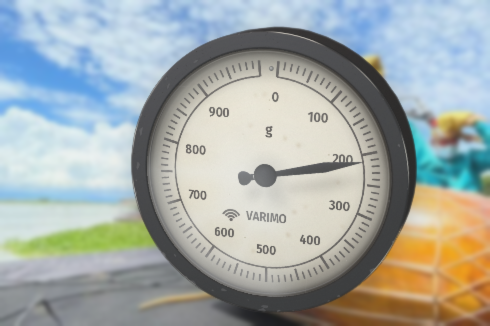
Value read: 210,g
